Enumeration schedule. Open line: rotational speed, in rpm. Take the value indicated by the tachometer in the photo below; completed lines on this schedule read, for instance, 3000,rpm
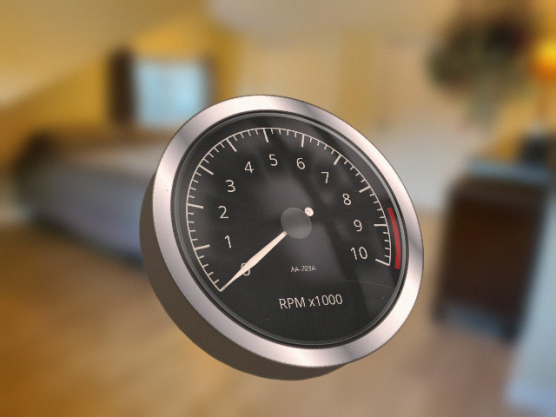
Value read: 0,rpm
